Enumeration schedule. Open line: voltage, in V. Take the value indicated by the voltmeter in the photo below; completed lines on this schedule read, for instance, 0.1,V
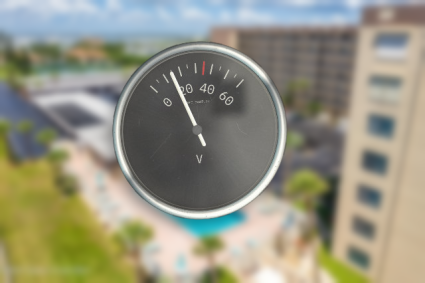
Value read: 15,V
